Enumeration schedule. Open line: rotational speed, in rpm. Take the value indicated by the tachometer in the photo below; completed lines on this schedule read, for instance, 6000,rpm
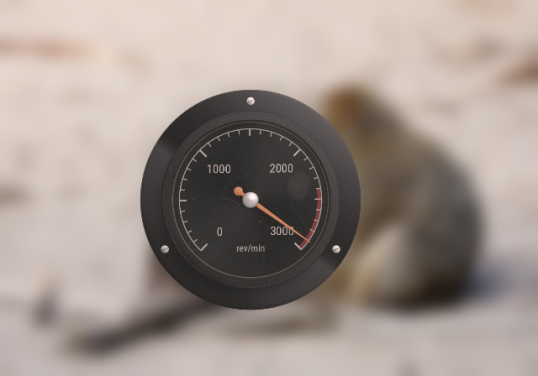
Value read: 2900,rpm
